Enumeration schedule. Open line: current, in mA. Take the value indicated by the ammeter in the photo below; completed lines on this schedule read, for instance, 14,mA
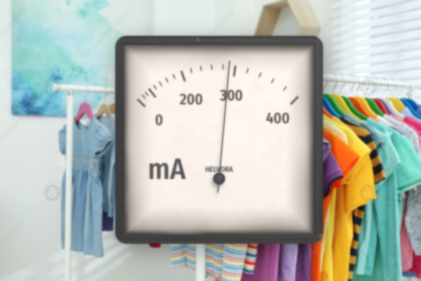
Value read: 290,mA
